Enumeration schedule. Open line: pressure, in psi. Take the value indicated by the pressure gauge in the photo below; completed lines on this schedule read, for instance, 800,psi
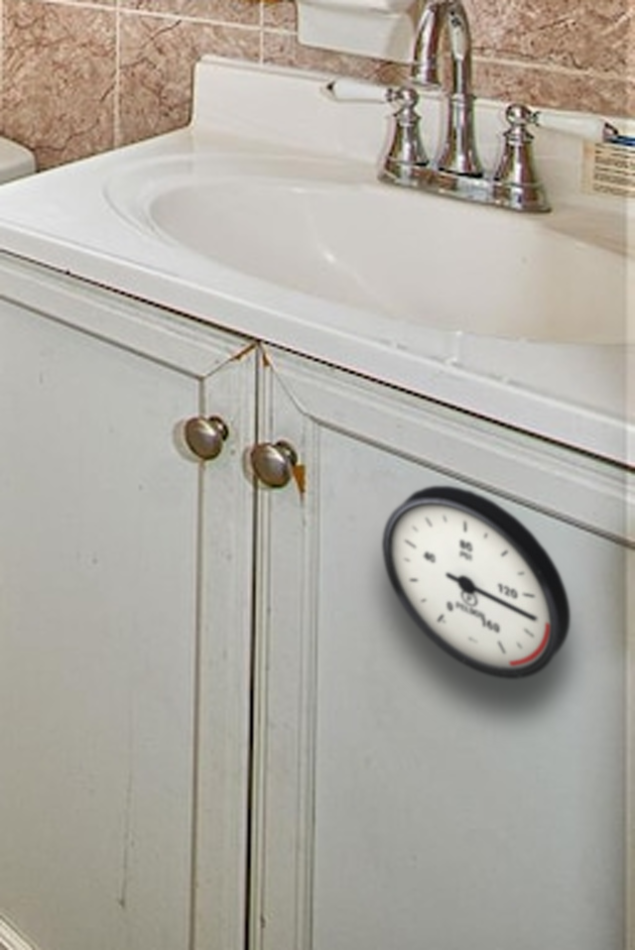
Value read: 130,psi
